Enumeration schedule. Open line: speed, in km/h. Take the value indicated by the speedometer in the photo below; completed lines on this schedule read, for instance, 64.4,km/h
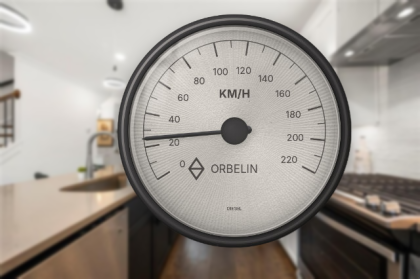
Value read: 25,km/h
